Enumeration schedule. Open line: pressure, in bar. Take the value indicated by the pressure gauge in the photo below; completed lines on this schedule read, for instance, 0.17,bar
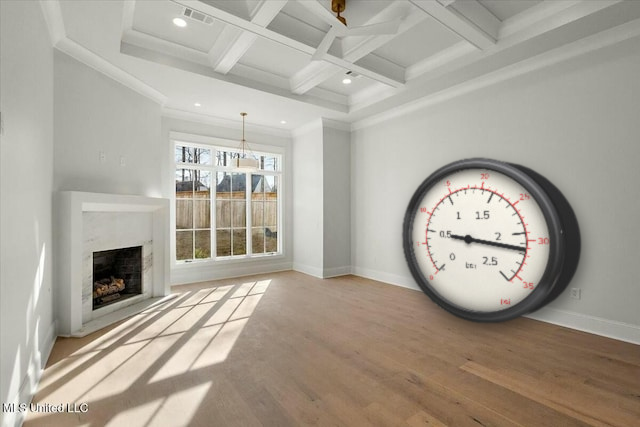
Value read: 2.15,bar
